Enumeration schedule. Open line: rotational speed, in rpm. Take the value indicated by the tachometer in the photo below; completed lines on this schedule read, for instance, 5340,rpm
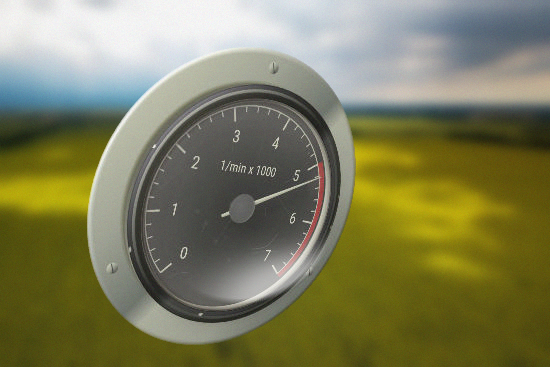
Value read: 5200,rpm
